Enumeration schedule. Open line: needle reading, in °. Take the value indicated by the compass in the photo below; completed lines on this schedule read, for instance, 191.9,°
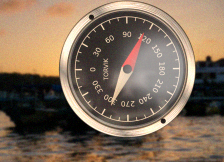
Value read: 115,°
